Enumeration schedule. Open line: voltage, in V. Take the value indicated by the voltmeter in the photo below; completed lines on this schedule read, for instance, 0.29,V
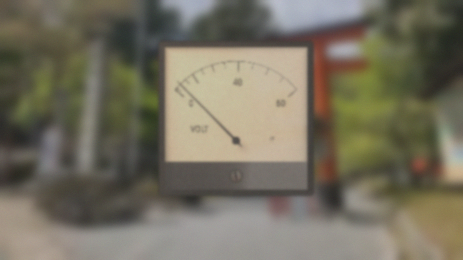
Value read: 10,V
